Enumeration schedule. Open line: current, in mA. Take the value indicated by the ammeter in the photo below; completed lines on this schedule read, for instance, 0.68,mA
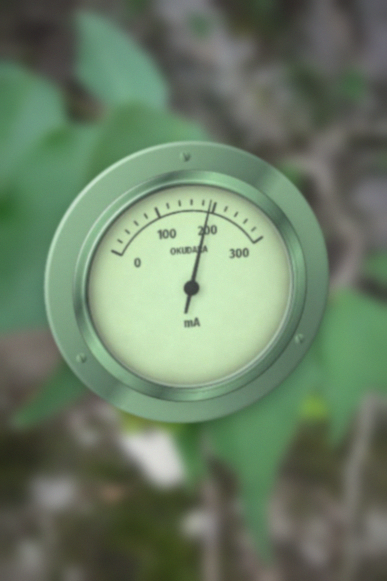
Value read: 190,mA
